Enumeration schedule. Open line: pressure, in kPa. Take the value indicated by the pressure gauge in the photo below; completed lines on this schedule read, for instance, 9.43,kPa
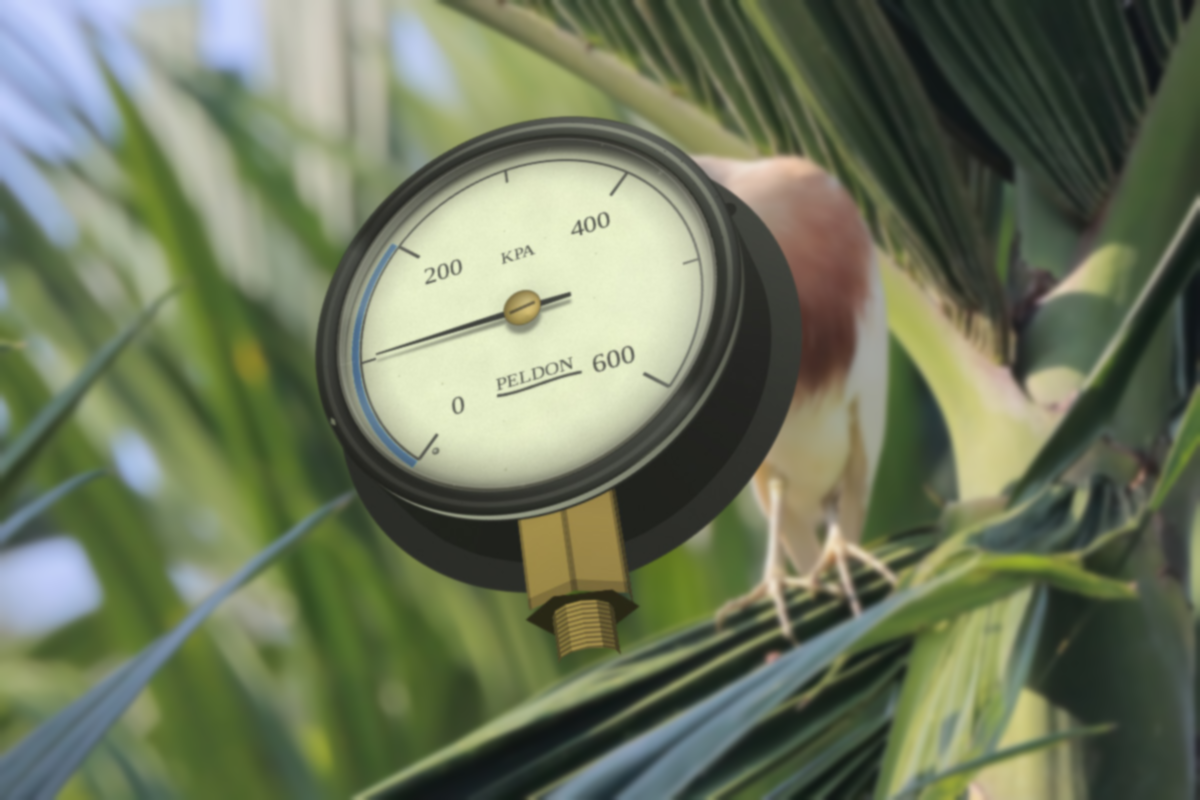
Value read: 100,kPa
